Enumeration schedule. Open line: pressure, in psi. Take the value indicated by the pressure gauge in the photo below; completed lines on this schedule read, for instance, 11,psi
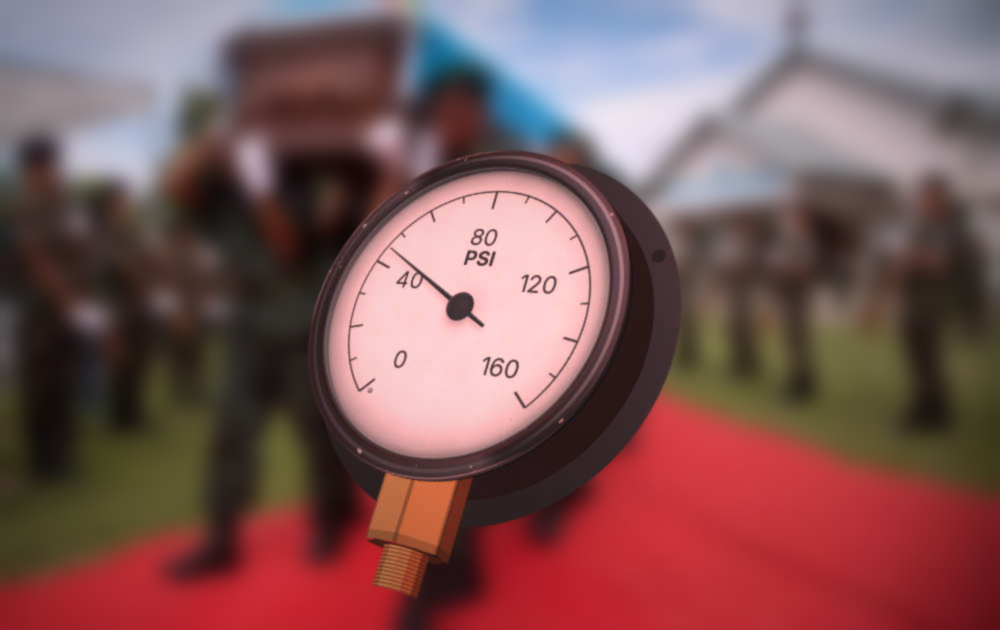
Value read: 45,psi
